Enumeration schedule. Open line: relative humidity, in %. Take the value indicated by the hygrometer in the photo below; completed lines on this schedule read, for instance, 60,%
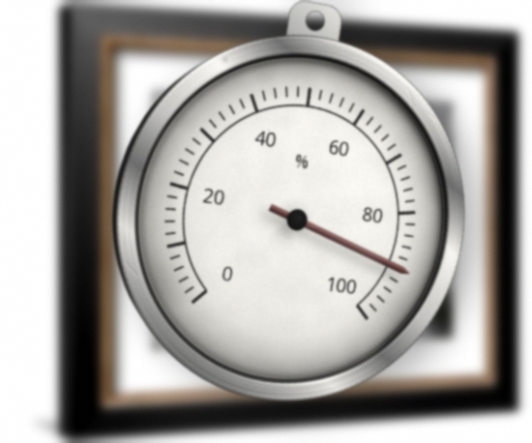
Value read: 90,%
